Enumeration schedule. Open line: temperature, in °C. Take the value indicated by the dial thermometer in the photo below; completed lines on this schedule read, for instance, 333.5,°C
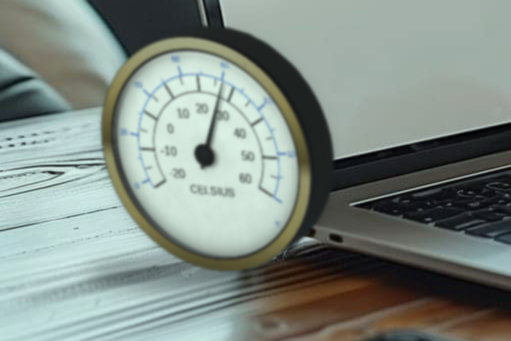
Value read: 27.5,°C
